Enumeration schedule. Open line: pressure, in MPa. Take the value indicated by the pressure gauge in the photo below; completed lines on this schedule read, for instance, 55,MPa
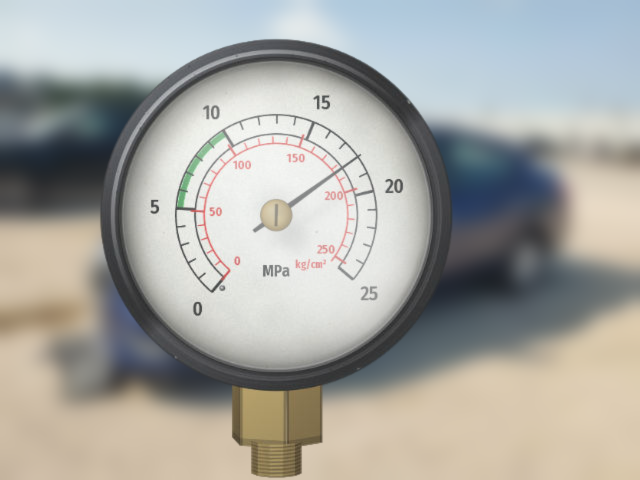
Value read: 18,MPa
